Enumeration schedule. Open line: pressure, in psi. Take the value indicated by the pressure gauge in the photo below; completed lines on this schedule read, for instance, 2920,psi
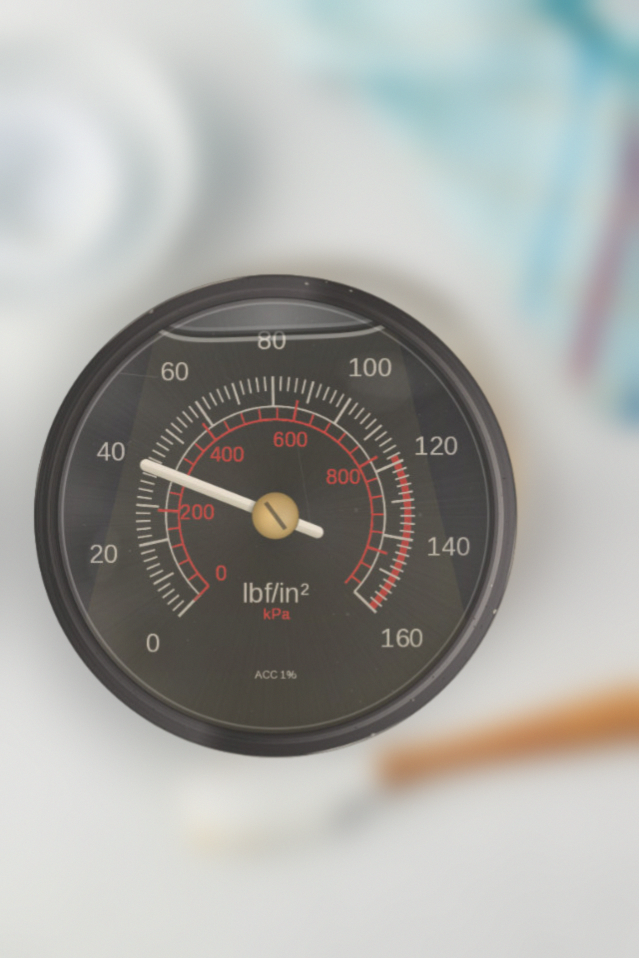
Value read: 40,psi
